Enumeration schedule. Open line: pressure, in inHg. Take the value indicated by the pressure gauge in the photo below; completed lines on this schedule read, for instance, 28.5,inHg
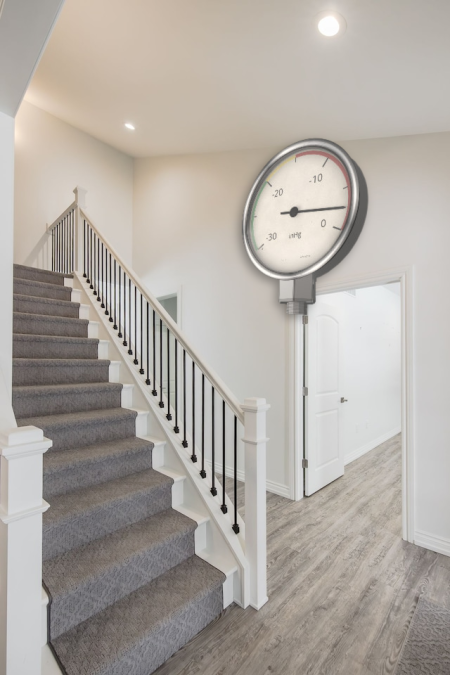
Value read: -2.5,inHg
